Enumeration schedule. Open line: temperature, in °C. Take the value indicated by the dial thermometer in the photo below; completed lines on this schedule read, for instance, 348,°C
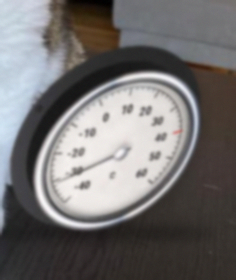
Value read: -30,°C
